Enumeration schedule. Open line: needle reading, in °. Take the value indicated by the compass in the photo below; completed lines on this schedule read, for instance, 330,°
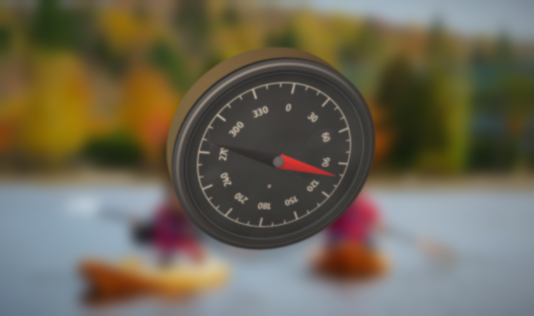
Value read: 100,°
